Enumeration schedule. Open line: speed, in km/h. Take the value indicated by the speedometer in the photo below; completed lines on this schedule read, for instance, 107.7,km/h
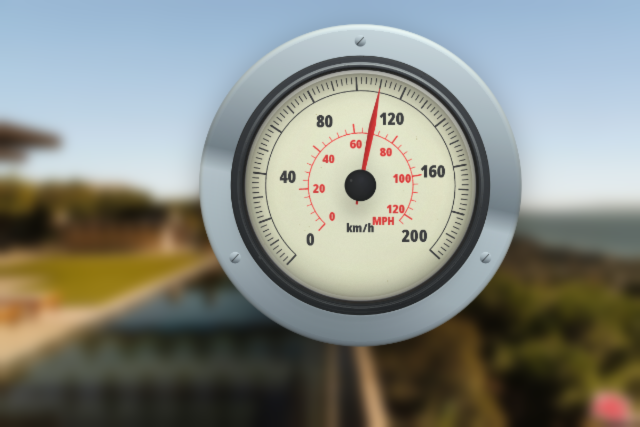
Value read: 110,km/h
